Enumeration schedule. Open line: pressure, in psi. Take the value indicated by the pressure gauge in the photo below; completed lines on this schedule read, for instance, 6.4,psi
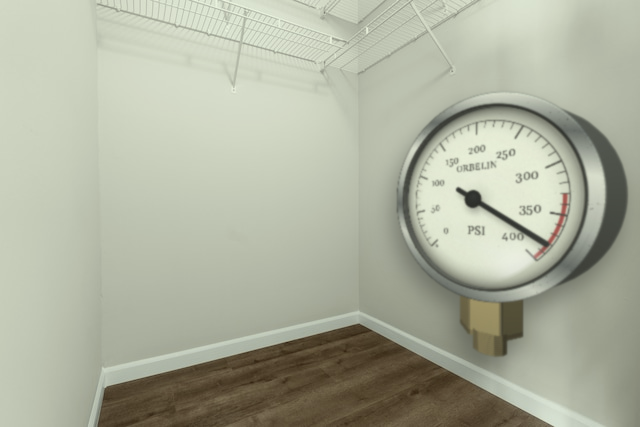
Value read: 380,psi
